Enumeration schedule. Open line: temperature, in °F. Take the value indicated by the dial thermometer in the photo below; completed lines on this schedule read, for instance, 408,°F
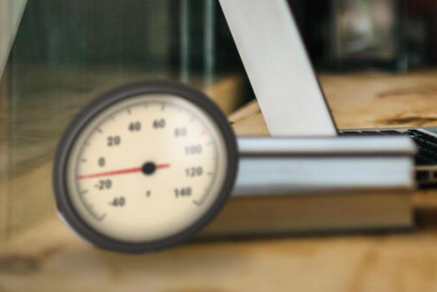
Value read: -10,°F
